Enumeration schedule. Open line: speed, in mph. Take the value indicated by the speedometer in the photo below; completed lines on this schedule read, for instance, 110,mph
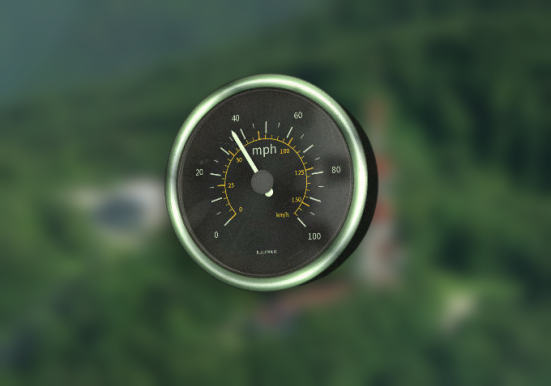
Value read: 37.5,mph
